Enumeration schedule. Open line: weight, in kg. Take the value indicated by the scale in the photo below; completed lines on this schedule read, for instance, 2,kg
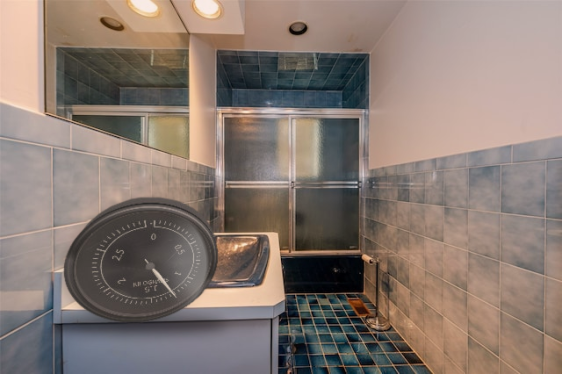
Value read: 1.25,kg
